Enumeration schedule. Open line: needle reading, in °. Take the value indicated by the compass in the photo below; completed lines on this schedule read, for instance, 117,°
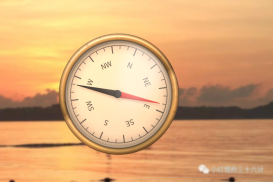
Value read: 80,°
